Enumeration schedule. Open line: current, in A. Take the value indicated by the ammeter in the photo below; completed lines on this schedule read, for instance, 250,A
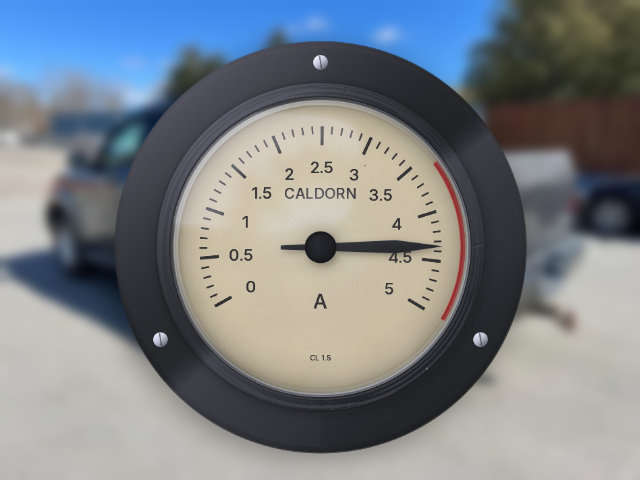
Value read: 4.35,A
